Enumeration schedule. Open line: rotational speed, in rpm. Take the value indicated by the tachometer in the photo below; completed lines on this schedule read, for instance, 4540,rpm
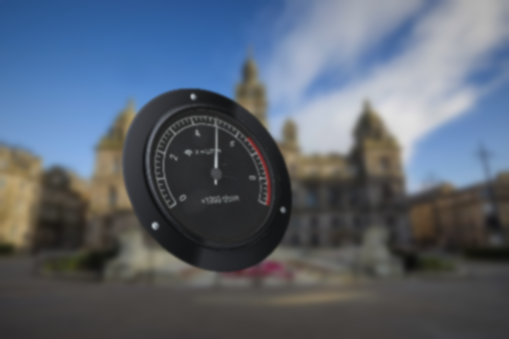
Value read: 5000,rpm
